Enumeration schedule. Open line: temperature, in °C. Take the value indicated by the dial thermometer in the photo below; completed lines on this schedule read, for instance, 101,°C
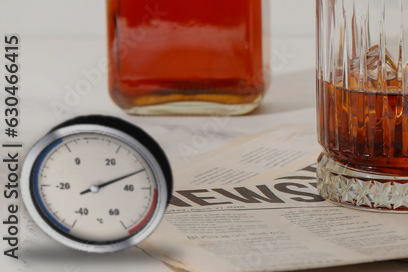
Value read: 32,°C
